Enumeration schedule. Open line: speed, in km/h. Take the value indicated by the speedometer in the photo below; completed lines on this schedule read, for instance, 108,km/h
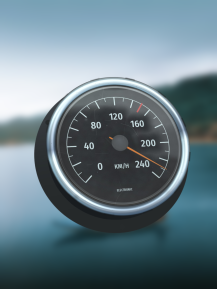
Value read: 230,km/h
